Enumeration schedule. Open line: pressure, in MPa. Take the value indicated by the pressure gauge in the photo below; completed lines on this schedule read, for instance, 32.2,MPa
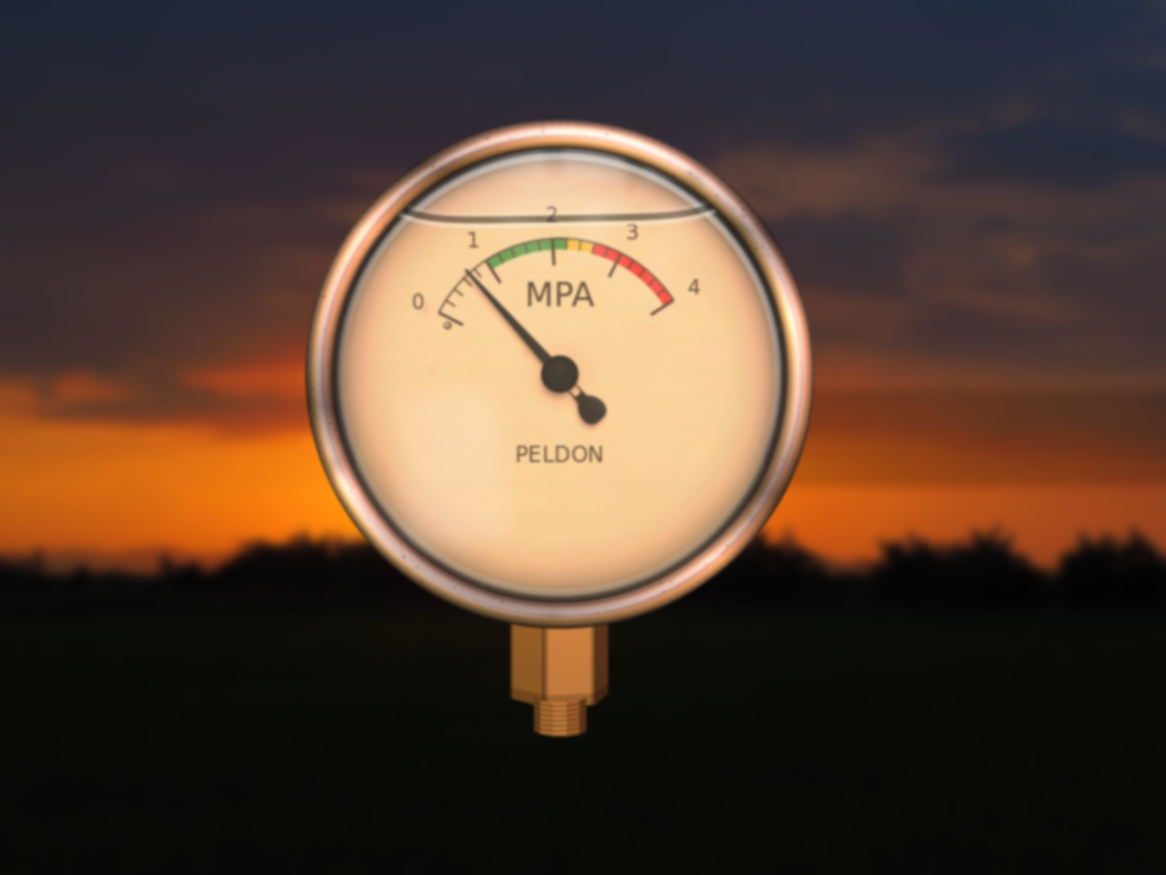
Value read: 0.7,MPa
